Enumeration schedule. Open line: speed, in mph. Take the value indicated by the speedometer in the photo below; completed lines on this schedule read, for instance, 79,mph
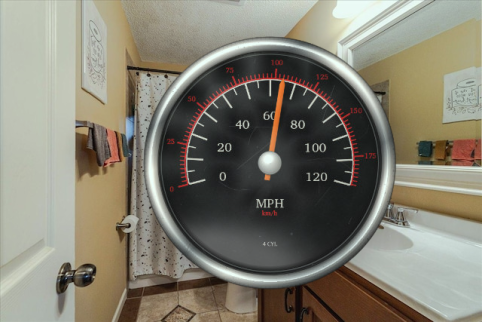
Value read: 65,mph
